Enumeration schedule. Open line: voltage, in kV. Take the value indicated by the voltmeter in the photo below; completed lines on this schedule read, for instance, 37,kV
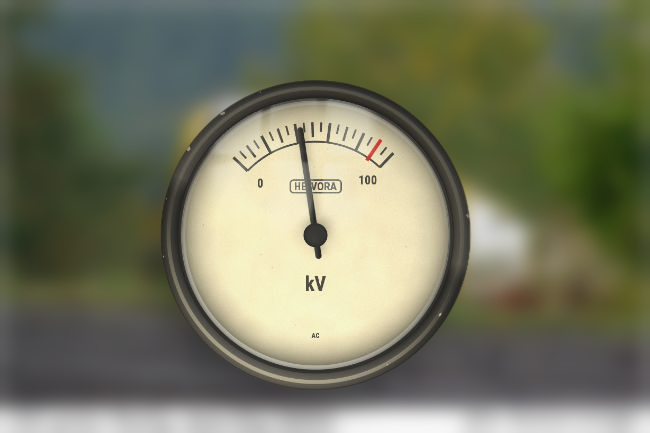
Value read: 42.5,kV
